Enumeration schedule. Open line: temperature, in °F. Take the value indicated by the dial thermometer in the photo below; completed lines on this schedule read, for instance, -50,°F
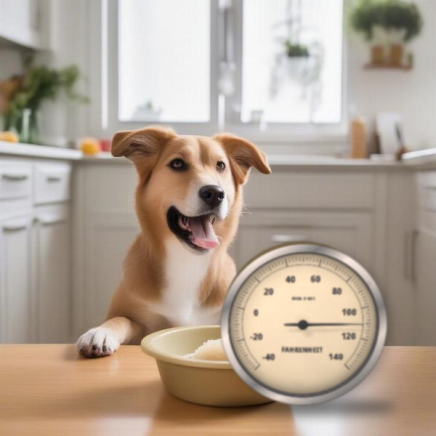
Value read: 110,°F
